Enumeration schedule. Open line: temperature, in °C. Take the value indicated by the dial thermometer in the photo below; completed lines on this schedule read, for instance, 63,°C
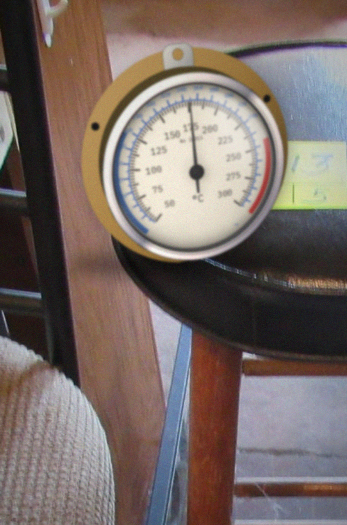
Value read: 175,°C
